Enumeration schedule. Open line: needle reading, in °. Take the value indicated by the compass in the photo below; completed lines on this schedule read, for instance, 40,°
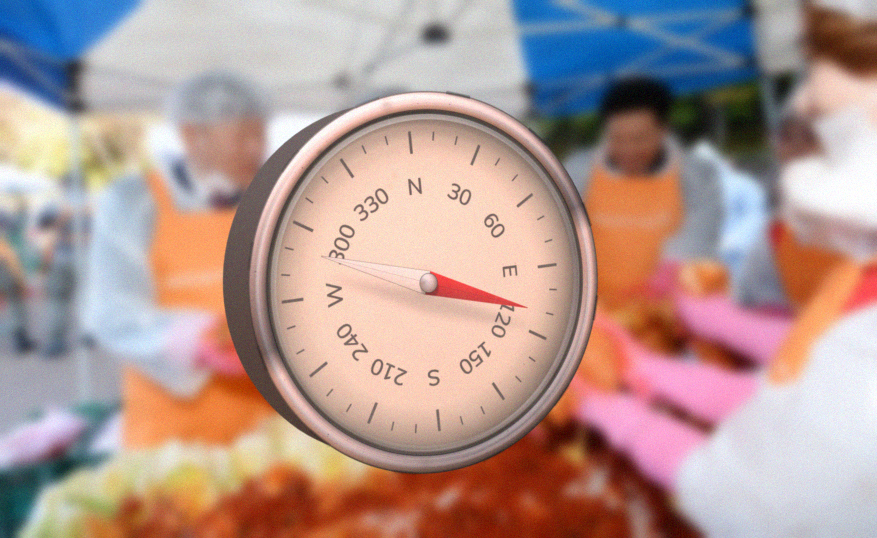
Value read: 110,°
